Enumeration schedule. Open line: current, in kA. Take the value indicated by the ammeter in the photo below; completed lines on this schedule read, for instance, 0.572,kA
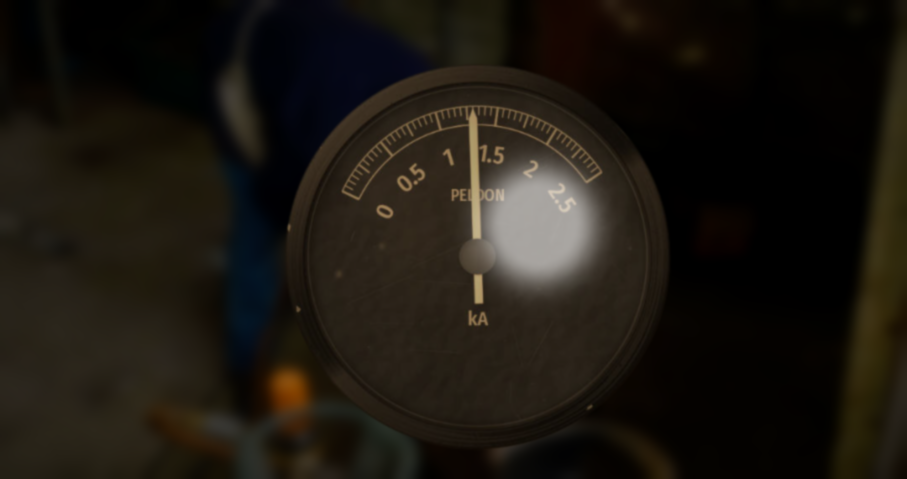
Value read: 1.3,kA
